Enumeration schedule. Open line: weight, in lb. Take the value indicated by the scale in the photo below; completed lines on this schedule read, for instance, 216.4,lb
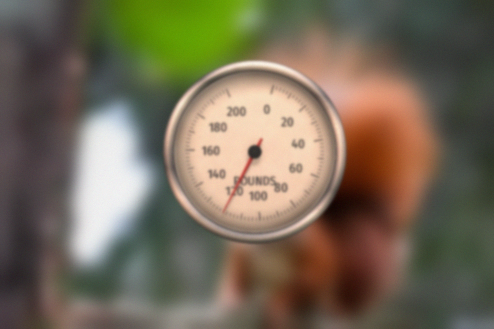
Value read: 120,lb
